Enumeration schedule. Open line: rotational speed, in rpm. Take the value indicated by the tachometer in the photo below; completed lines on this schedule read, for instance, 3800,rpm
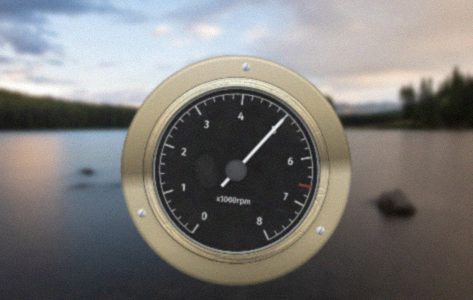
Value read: 5000,rpm
